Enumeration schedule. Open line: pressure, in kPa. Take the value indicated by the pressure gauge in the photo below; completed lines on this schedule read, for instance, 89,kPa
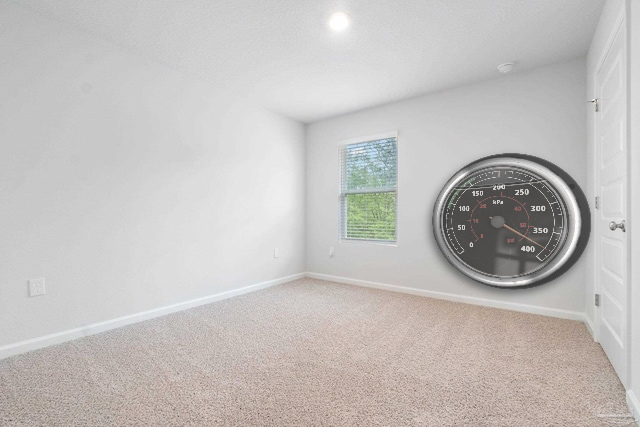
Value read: 380,kPa
